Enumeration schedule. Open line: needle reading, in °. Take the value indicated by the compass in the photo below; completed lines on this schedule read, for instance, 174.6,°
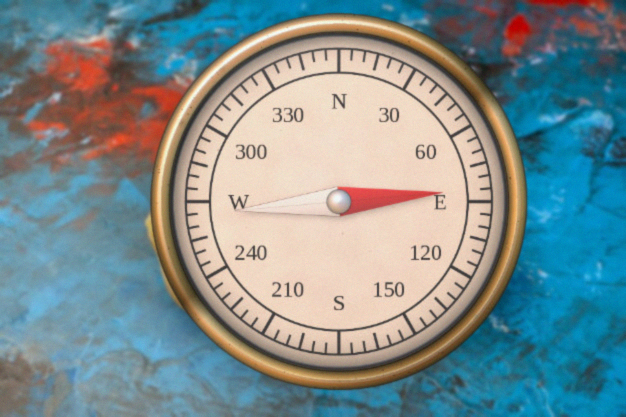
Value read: 85,°
